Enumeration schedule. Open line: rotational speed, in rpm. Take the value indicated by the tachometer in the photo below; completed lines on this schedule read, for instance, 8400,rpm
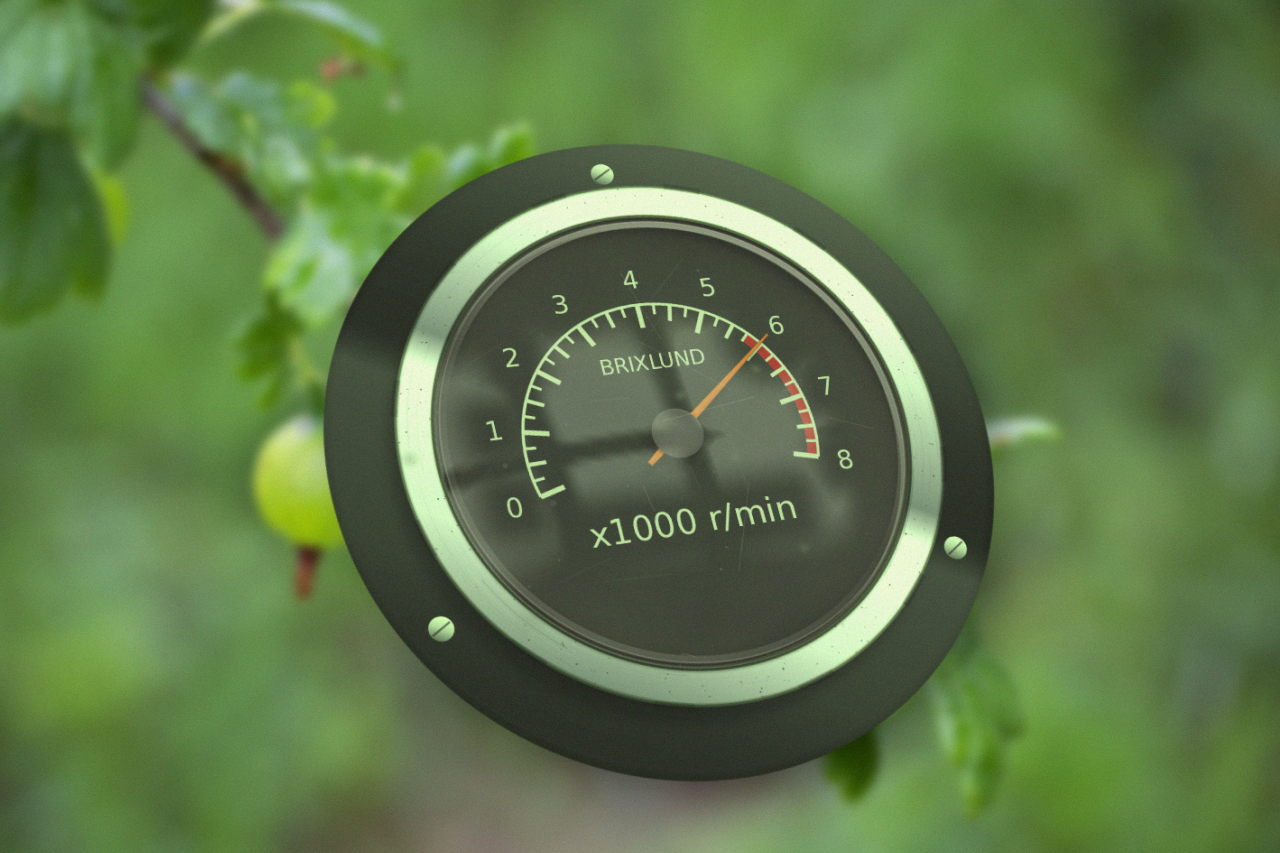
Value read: 6000,rpm
